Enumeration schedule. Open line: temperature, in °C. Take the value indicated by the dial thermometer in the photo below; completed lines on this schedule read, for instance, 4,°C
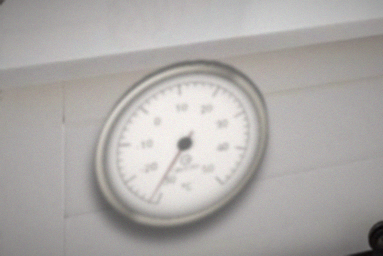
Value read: -28,°C
